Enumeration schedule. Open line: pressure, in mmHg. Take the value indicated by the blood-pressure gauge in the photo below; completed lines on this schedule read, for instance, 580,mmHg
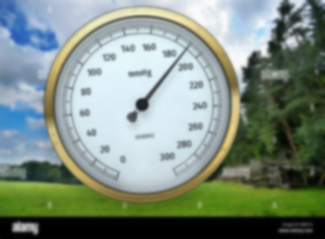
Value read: 190,mmHg
